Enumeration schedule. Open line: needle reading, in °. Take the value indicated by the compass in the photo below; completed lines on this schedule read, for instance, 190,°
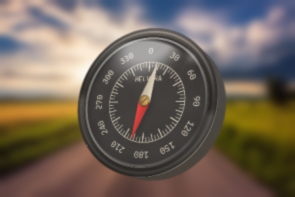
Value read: 195,°
